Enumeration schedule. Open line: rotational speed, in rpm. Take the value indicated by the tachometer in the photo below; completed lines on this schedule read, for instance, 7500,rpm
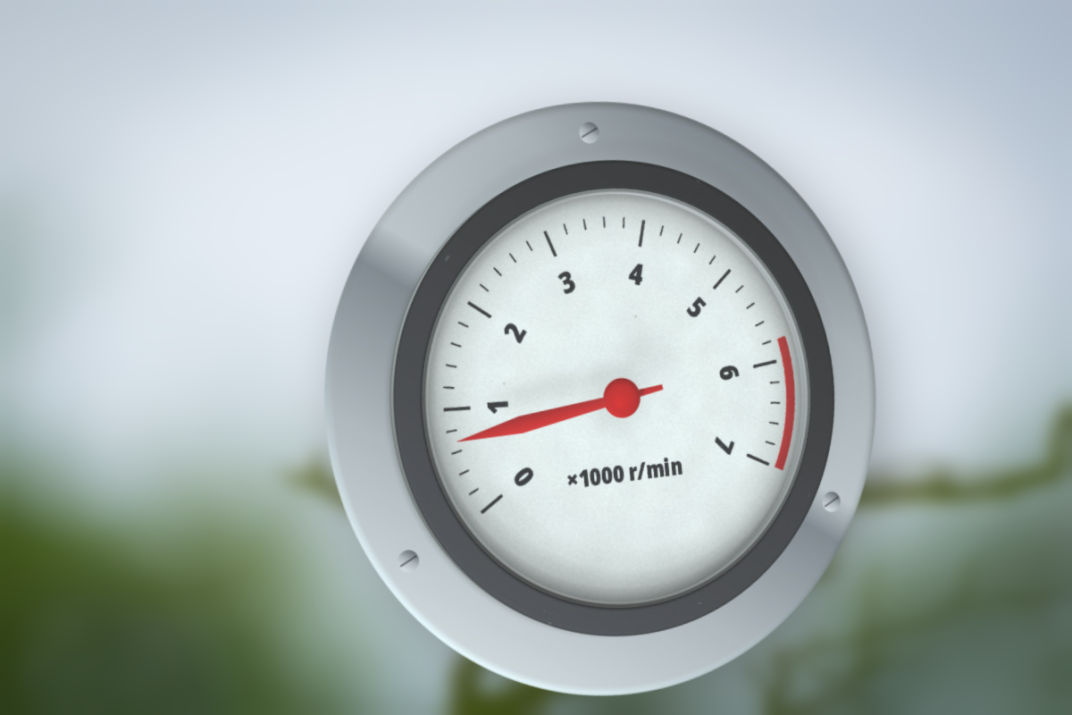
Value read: 700,rpm
